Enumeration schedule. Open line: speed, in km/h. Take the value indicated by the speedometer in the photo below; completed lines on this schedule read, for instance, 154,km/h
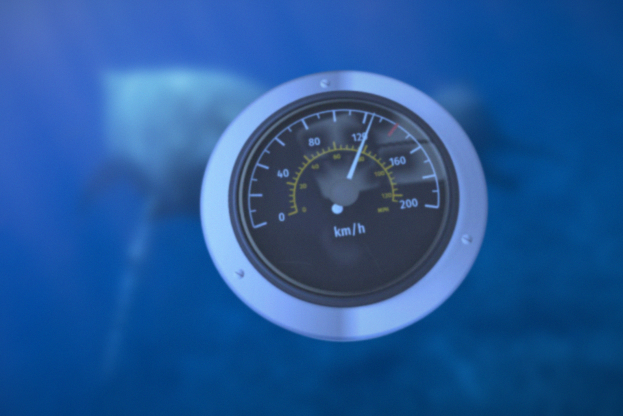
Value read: 125,km/h
